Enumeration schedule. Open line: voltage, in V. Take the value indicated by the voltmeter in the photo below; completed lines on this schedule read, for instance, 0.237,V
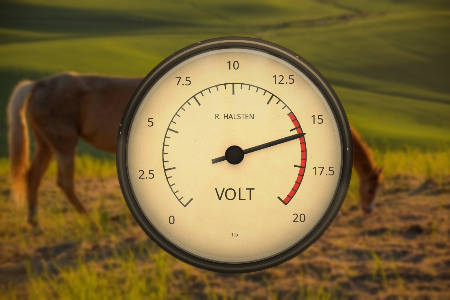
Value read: 15.5,V
